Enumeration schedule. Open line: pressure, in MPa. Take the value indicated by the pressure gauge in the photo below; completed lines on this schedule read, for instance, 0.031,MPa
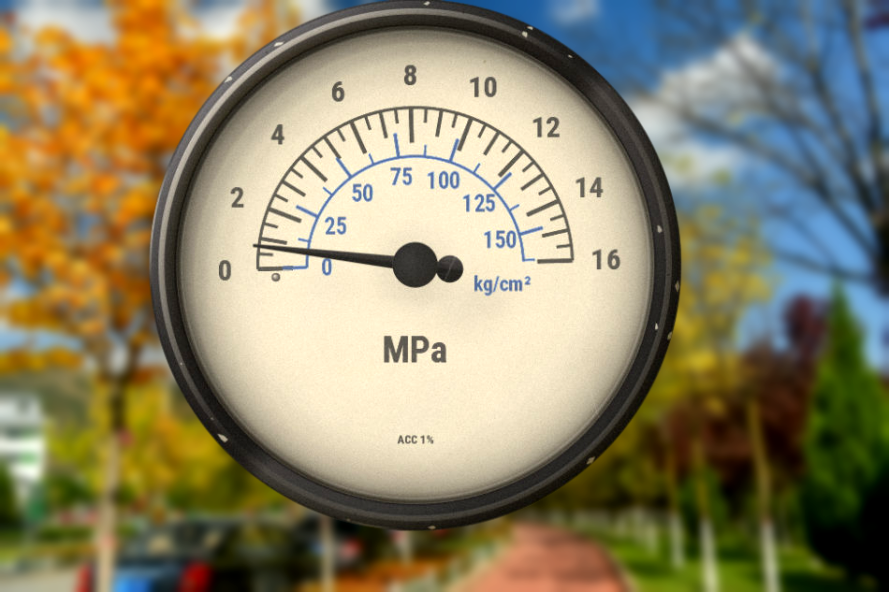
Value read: 0.75,MPa
